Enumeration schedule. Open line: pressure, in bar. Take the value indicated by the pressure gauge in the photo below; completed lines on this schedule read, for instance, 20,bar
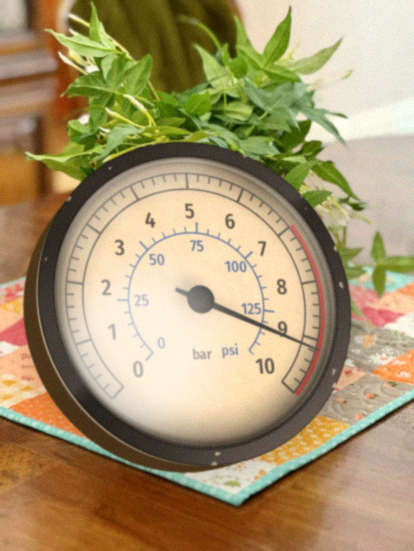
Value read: 9.2,bar
